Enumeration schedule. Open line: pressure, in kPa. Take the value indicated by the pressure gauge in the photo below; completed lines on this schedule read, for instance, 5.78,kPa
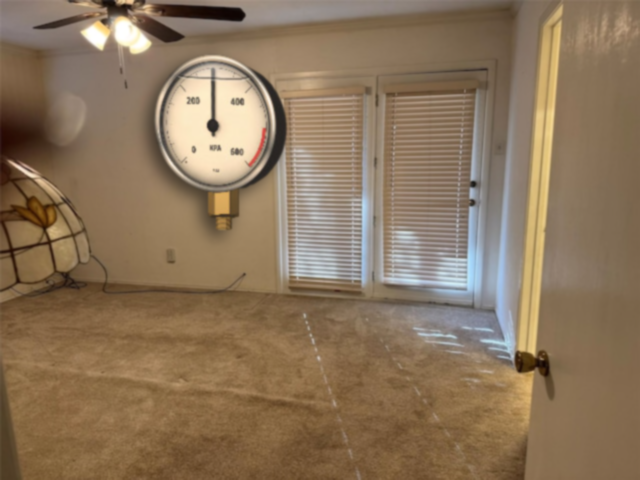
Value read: 300,kPa
